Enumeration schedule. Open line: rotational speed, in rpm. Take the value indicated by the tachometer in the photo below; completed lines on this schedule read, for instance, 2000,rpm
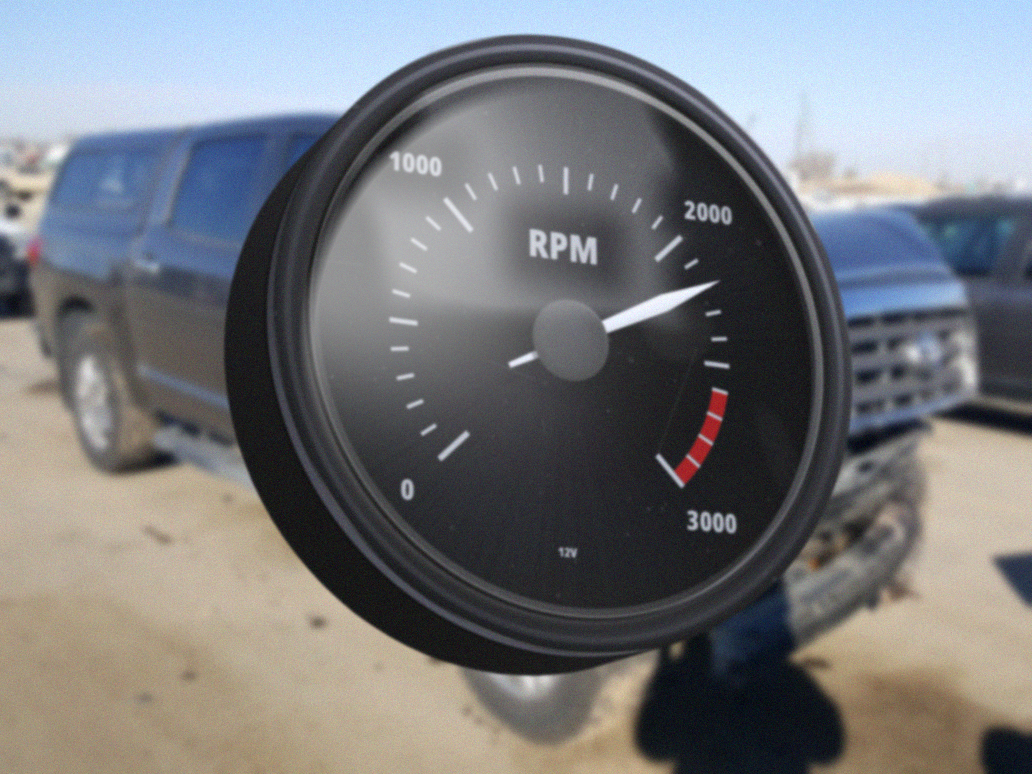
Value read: 2200,rpm
